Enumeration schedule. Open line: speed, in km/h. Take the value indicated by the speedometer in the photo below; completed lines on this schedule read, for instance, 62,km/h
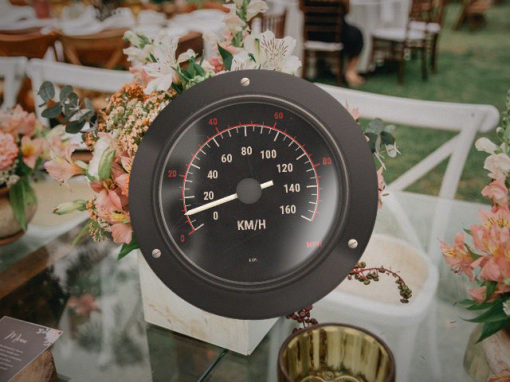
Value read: 10,km/h
